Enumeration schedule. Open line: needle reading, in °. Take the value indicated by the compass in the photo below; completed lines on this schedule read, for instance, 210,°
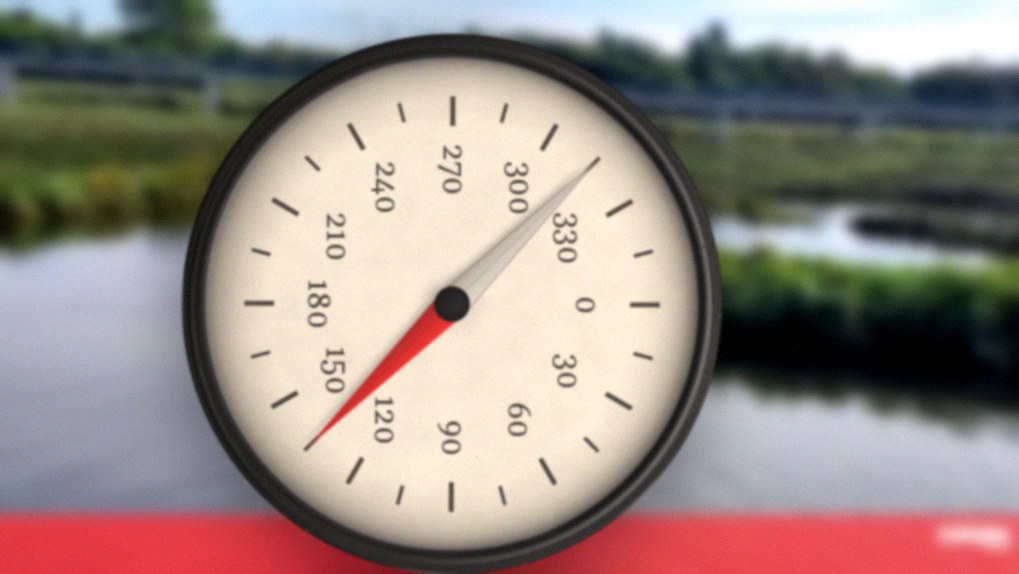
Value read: 135,°
